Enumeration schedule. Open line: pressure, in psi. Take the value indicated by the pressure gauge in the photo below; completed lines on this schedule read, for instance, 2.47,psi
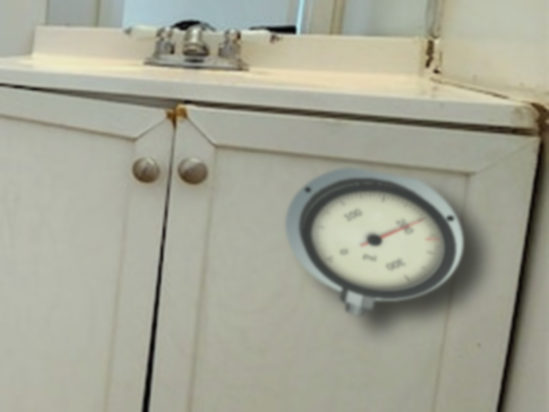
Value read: 200,psi
